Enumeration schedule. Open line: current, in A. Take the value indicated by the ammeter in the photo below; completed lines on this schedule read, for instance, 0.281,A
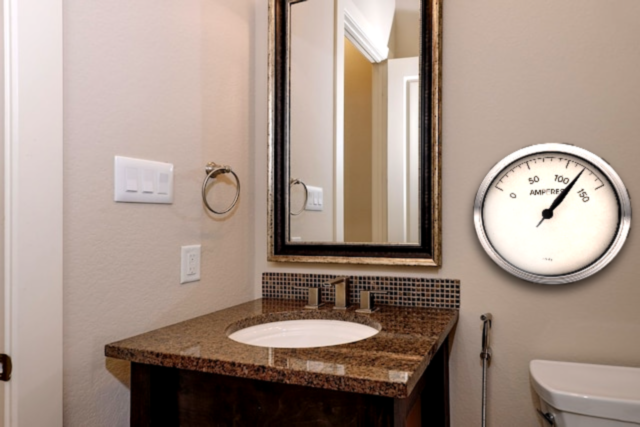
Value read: 120,A
